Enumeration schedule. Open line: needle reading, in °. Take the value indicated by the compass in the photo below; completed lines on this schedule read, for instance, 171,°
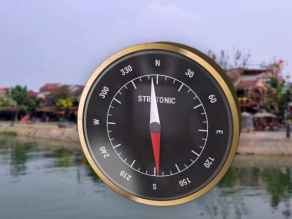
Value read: 175,°
